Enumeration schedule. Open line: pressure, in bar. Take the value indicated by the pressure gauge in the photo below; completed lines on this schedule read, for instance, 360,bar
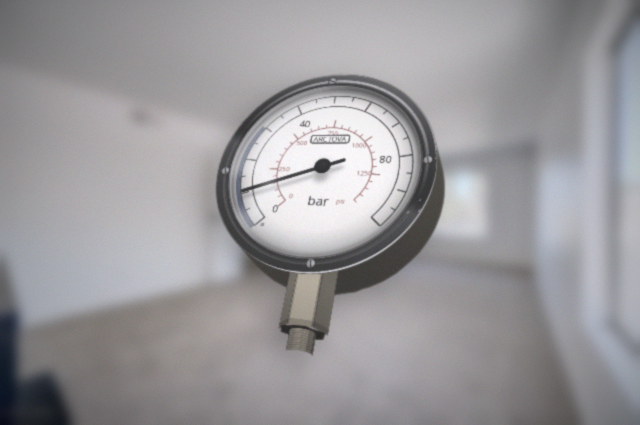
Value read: 10,bar
